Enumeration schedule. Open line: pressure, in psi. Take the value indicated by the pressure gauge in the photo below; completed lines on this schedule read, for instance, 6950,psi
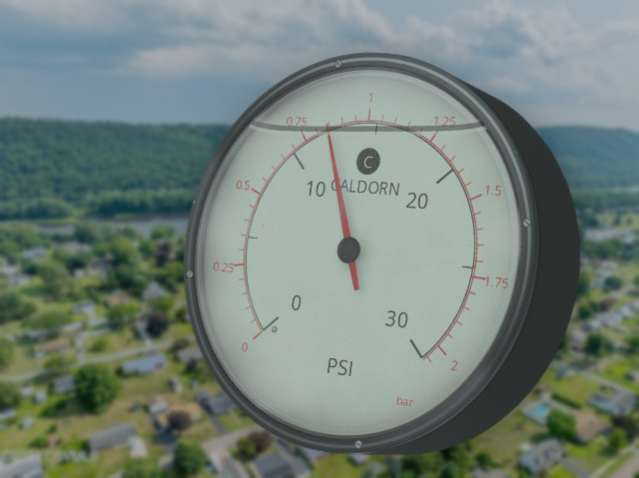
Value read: 12.5,psi
